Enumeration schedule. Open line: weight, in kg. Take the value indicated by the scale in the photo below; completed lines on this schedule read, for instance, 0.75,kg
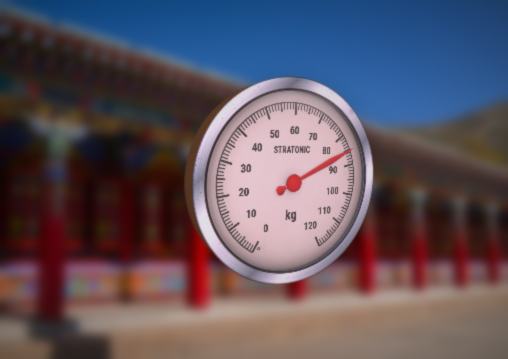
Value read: 85,kg
